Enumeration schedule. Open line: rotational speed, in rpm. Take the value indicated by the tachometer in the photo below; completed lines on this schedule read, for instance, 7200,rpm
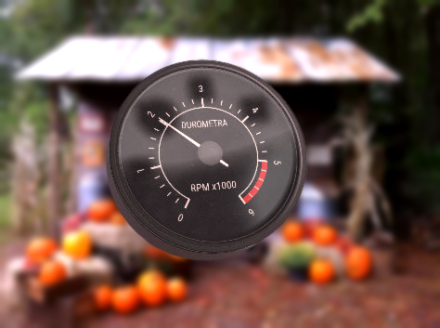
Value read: 2000,rpm
